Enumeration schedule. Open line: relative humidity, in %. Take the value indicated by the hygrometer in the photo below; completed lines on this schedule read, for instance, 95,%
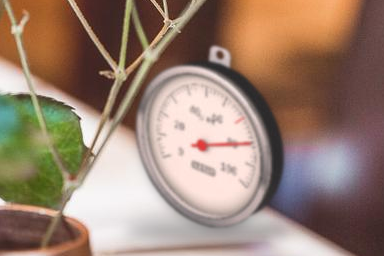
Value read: 80,%
